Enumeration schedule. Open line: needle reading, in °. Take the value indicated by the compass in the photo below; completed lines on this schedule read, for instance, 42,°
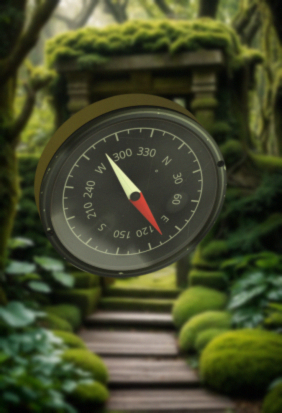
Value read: 105,°
